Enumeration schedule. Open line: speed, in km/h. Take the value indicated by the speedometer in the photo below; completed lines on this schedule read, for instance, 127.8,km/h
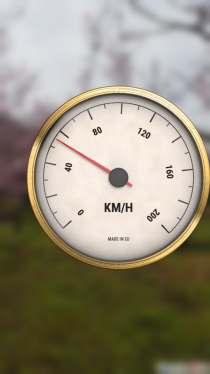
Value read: 55,km/h
